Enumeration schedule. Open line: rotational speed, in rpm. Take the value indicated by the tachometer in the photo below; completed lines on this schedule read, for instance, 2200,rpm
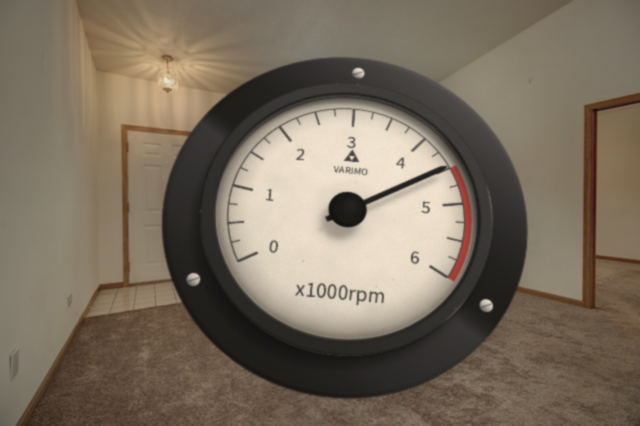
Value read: 4500,rpm
